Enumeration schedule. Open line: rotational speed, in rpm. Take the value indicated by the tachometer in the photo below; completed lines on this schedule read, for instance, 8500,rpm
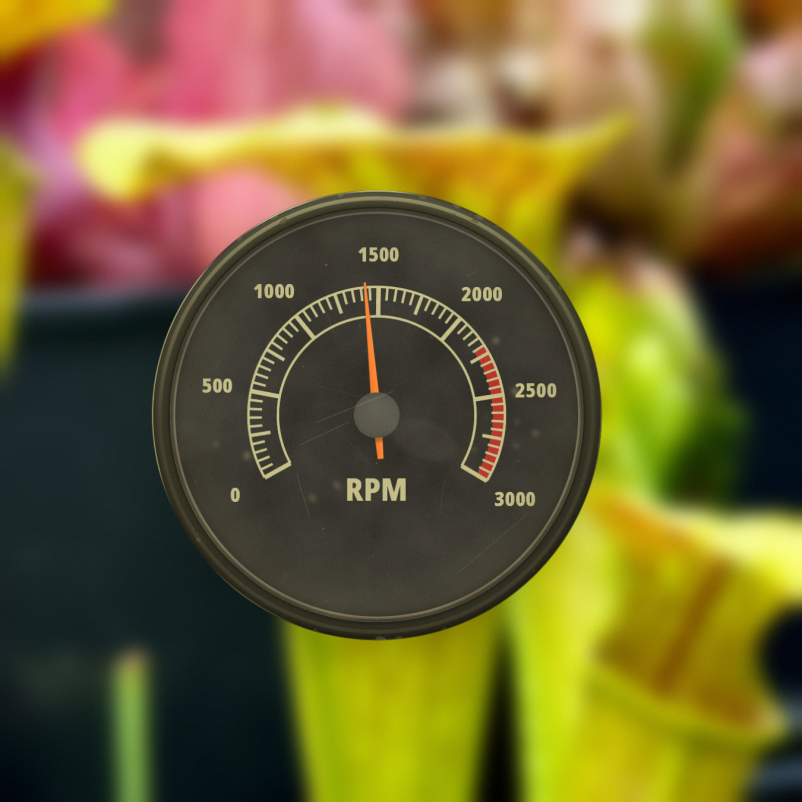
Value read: 1425,rpm
